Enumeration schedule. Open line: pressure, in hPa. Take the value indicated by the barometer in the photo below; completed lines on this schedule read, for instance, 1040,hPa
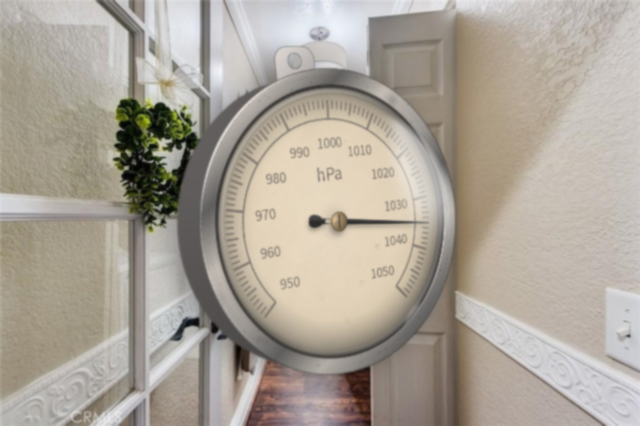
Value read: 1035,hPa
